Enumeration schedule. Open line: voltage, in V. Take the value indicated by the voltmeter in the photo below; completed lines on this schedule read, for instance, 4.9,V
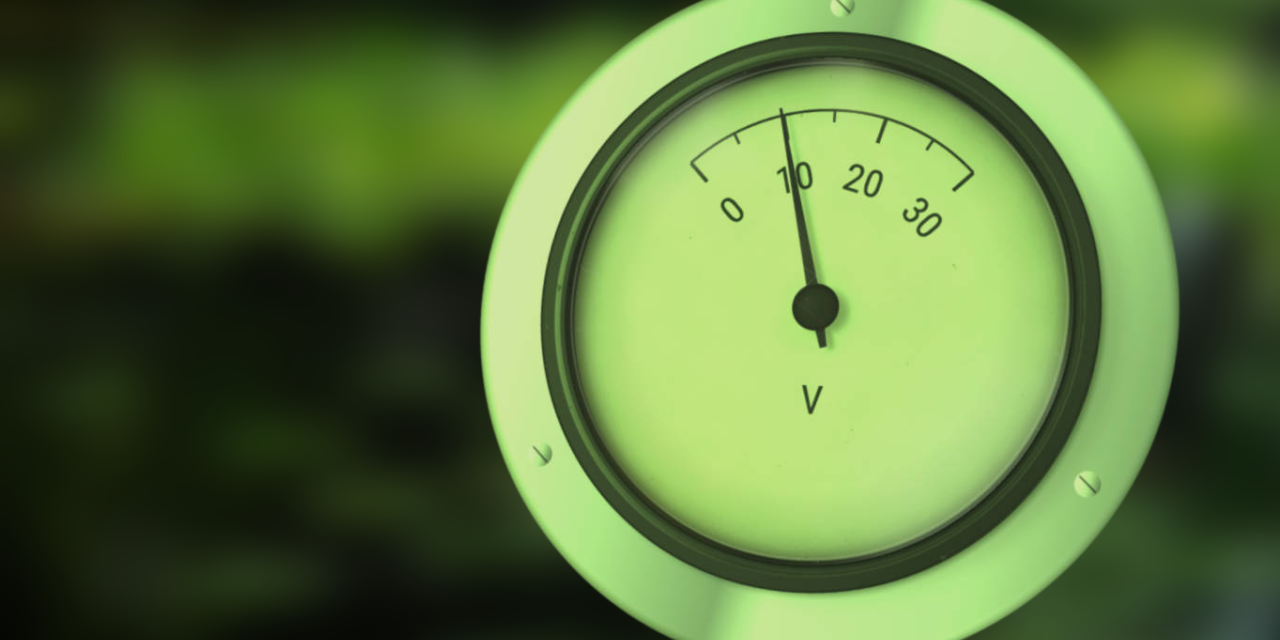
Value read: 10,V
